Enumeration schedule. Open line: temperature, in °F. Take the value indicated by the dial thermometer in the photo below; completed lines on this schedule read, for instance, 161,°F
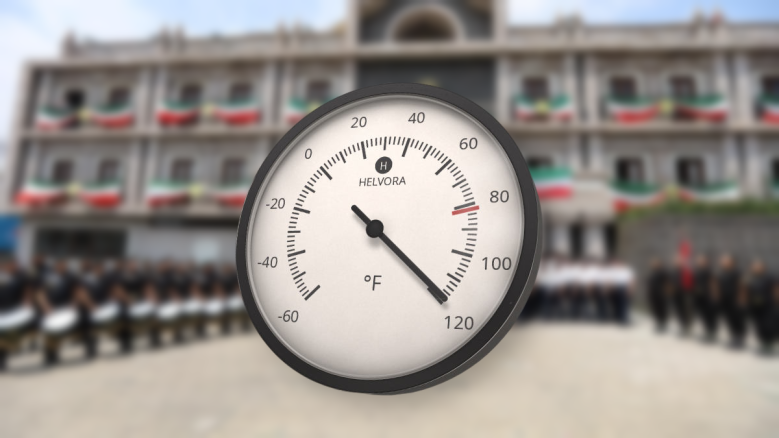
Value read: 118,°F
